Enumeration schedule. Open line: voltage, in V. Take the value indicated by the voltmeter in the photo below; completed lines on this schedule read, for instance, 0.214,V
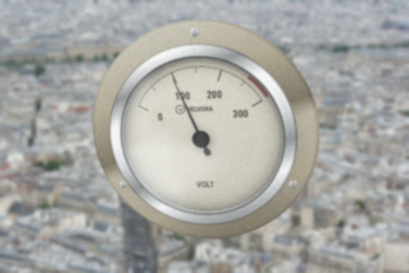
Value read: 100,V
